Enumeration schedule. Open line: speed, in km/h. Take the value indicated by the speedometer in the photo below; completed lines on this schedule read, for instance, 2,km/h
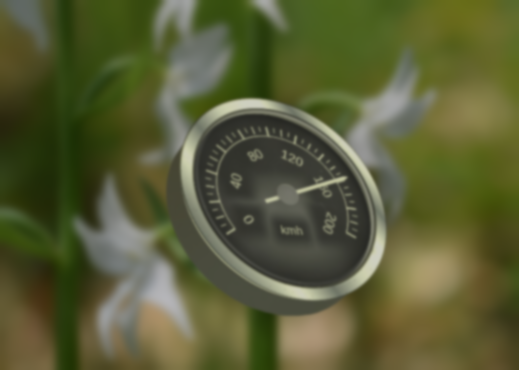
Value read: 160,km/h
